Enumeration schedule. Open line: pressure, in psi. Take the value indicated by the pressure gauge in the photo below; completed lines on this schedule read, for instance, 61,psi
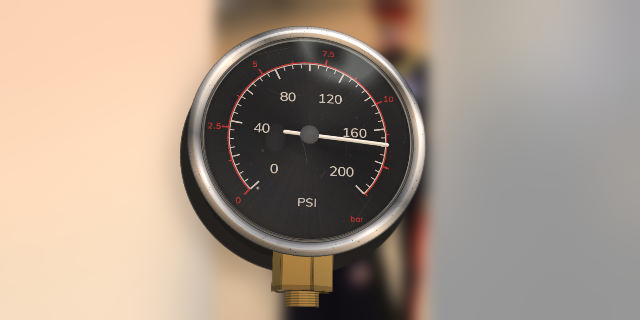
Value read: 170,psi
